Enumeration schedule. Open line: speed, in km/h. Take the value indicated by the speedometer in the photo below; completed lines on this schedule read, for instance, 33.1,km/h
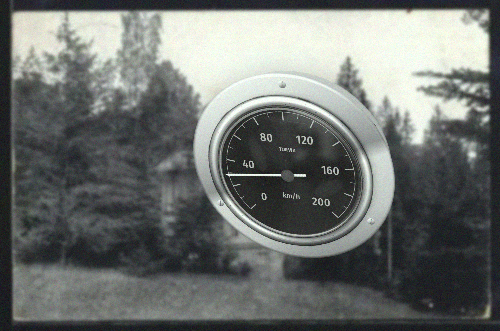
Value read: 30,km/h
